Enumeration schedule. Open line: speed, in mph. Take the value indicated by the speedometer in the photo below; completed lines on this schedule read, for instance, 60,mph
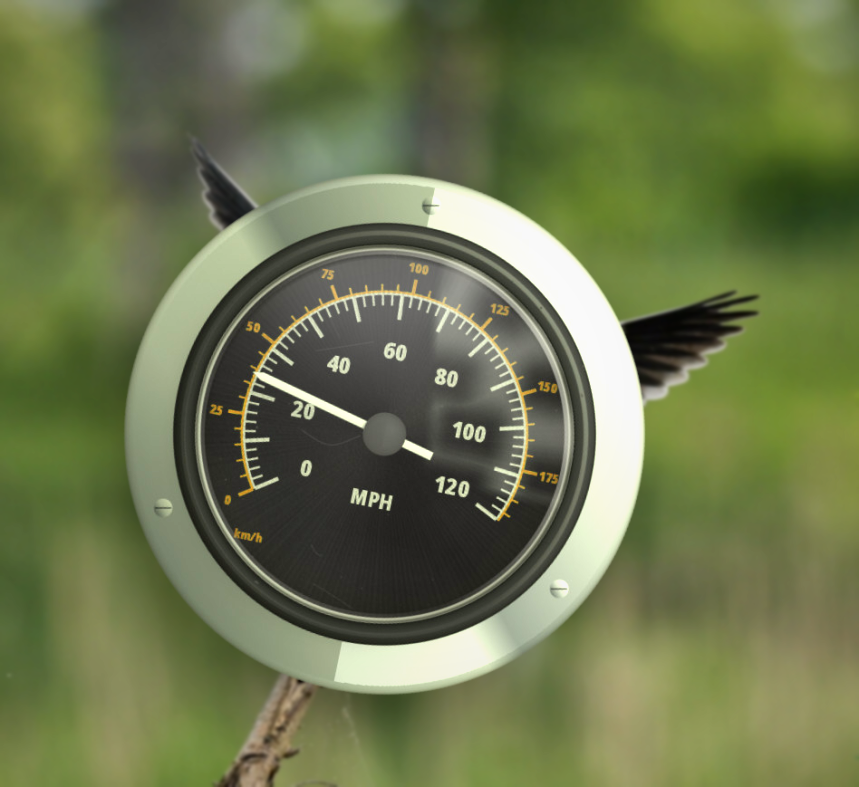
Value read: 24,mph
